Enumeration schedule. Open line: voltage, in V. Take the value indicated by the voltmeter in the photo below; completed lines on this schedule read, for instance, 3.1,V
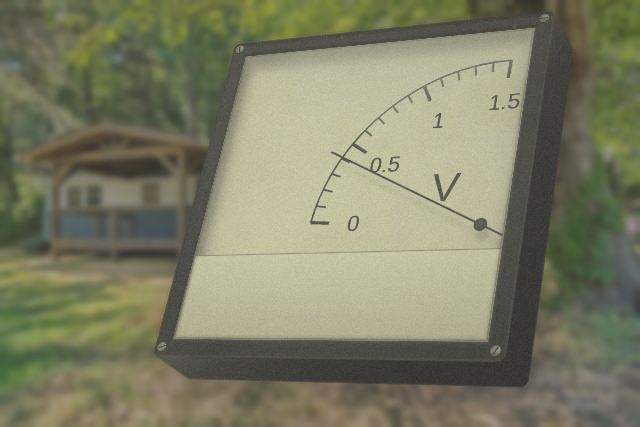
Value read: 0.4,V
